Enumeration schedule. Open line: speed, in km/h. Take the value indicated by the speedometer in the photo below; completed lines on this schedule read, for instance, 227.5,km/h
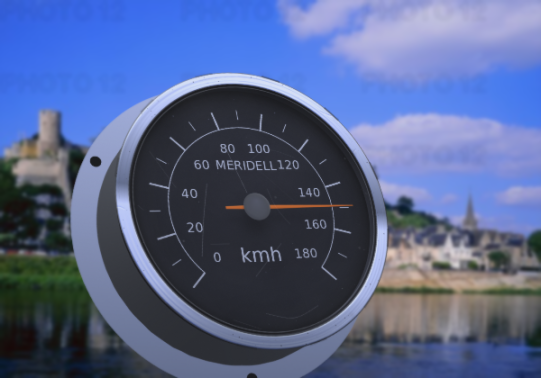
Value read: 150,km/h
